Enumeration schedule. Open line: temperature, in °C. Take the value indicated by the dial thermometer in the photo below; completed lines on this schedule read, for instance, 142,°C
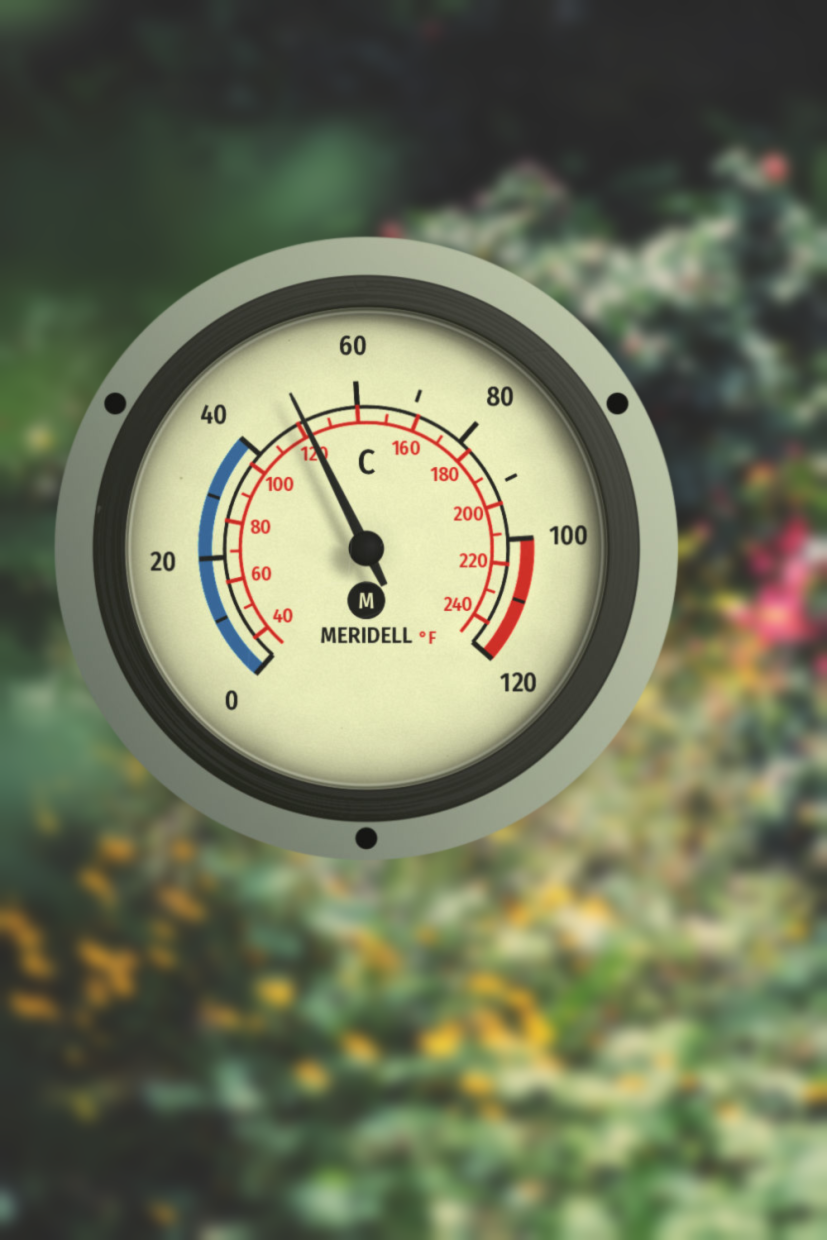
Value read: 50,°C
